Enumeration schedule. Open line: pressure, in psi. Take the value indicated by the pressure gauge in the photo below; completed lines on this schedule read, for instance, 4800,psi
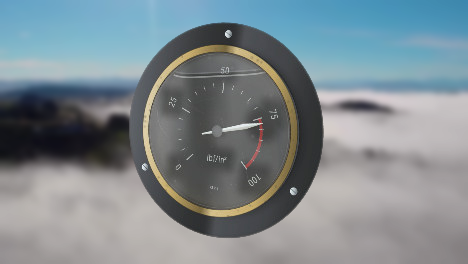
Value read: 77.5,psi
